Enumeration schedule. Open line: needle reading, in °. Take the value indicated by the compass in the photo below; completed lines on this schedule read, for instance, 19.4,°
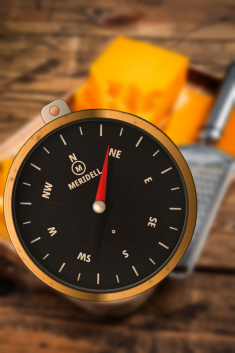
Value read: 37.5,°
